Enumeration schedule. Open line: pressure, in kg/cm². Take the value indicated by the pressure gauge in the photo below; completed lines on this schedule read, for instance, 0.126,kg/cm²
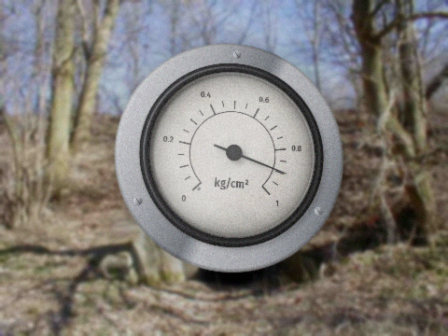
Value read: 0.9,kg/cm²
